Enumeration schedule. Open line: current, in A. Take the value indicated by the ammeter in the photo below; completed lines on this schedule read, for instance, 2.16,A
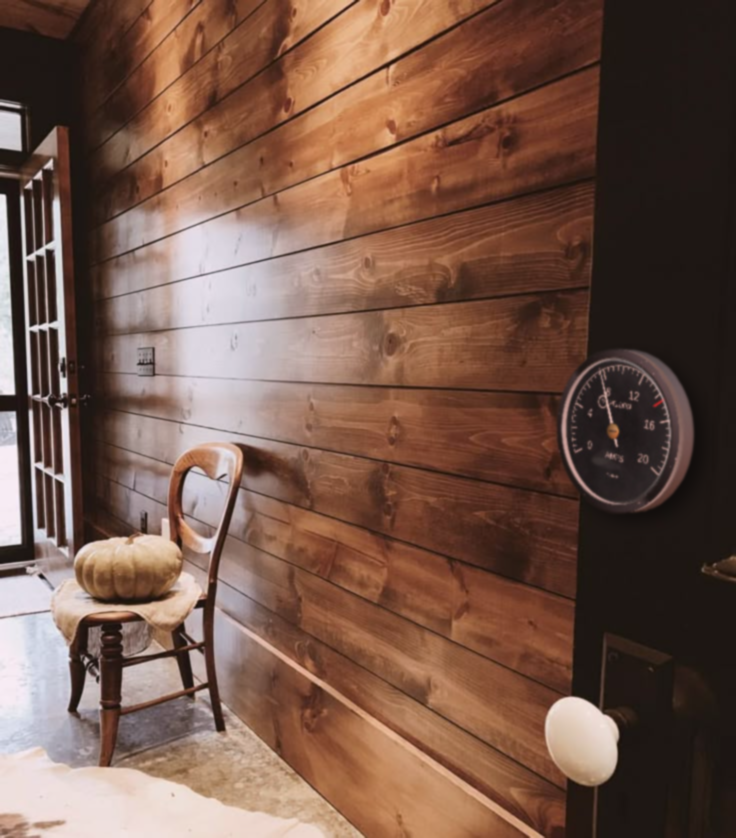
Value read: 8,A
